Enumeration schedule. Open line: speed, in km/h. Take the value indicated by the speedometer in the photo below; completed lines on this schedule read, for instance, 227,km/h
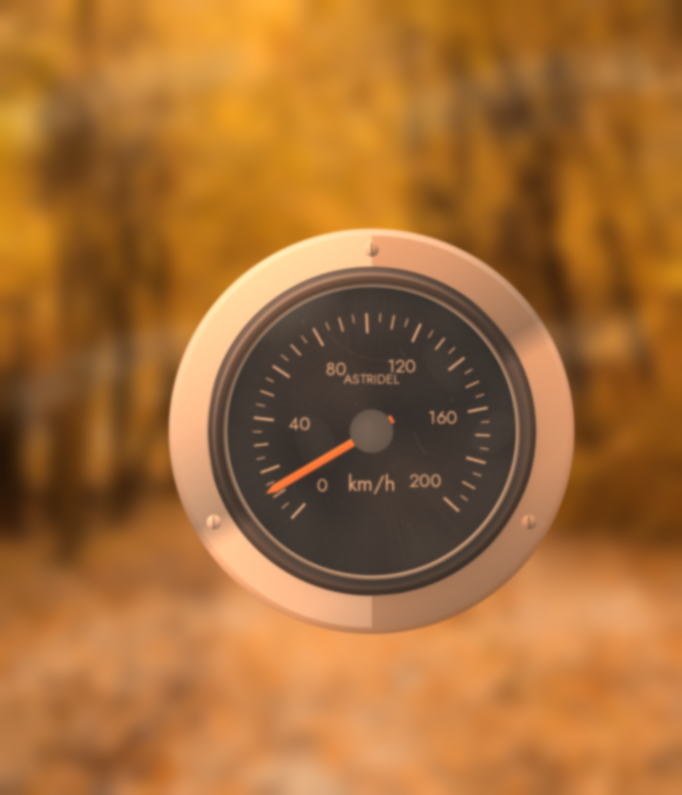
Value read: 12.5,km/h
